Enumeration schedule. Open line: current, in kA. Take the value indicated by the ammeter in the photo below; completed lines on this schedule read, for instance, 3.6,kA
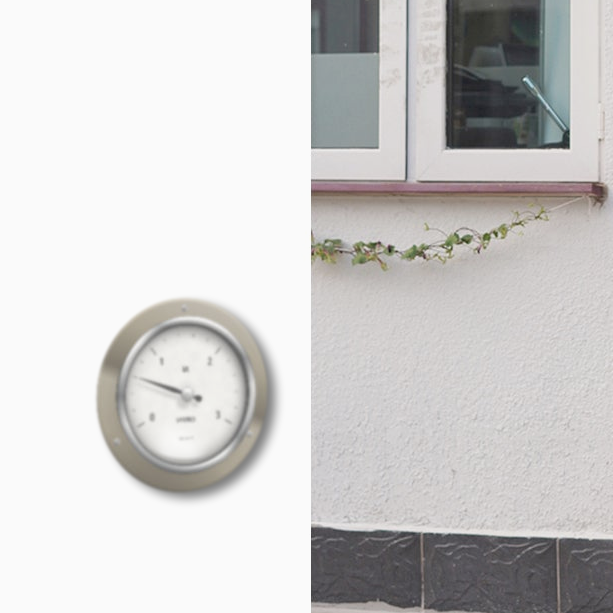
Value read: 0.6,kA
